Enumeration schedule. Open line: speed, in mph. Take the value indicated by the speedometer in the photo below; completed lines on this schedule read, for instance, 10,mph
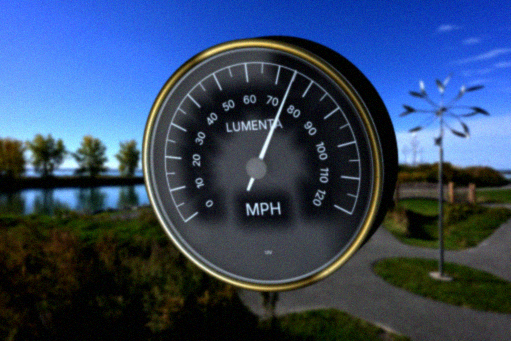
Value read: 75,mph
